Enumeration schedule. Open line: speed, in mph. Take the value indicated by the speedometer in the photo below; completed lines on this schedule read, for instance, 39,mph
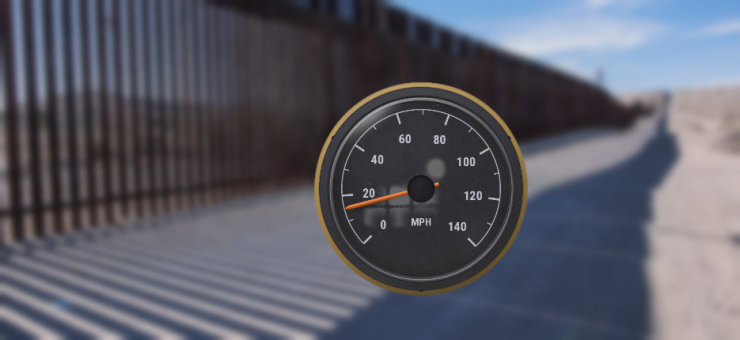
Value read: 15,mph
